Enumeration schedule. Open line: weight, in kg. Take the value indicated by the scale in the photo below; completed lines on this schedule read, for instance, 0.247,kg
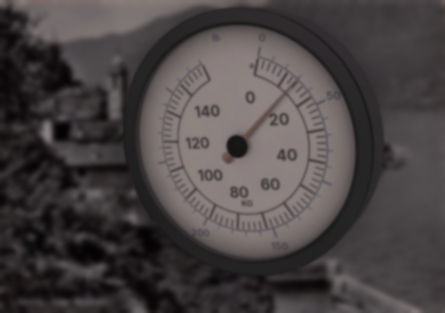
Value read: 14,kg
